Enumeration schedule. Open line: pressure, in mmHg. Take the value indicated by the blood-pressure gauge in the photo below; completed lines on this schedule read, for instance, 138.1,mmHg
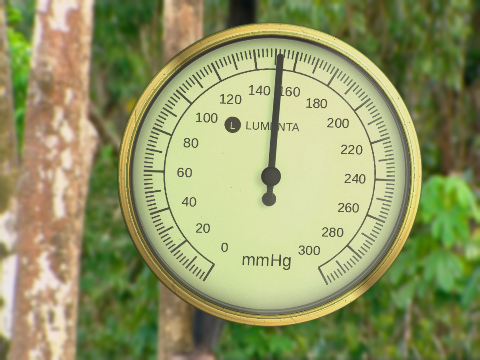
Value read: 152,mmHg
